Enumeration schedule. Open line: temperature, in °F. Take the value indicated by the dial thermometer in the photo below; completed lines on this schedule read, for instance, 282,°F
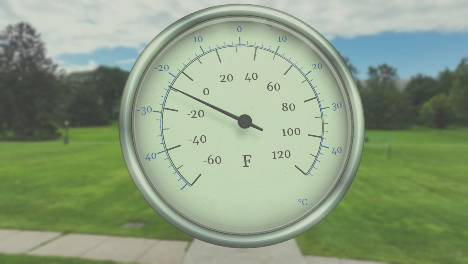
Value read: -10,°F
